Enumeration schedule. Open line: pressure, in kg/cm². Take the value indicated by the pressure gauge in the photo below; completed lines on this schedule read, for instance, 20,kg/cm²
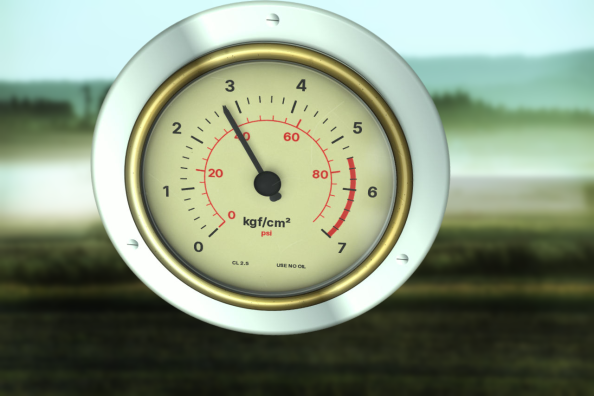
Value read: 2.8,kg/cm²
